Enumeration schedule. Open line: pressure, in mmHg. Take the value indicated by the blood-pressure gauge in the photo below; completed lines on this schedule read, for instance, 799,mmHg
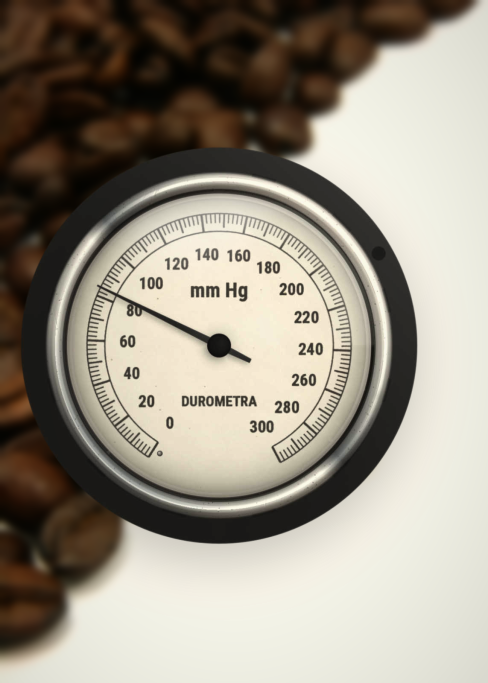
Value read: 84,mmHg
